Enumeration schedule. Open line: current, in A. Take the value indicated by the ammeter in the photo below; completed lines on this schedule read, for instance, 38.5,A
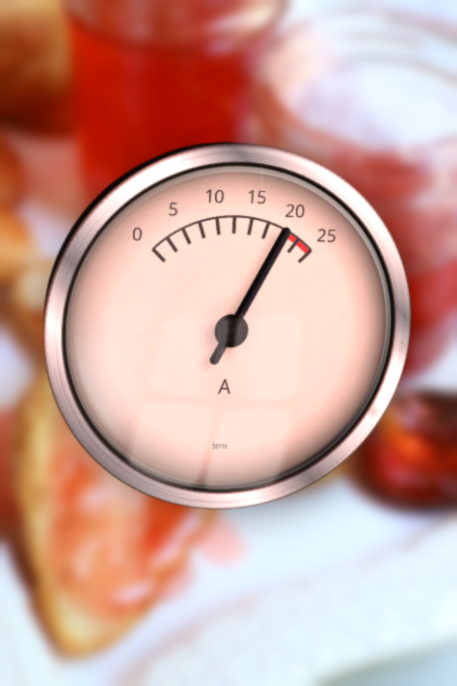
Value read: 20,A
